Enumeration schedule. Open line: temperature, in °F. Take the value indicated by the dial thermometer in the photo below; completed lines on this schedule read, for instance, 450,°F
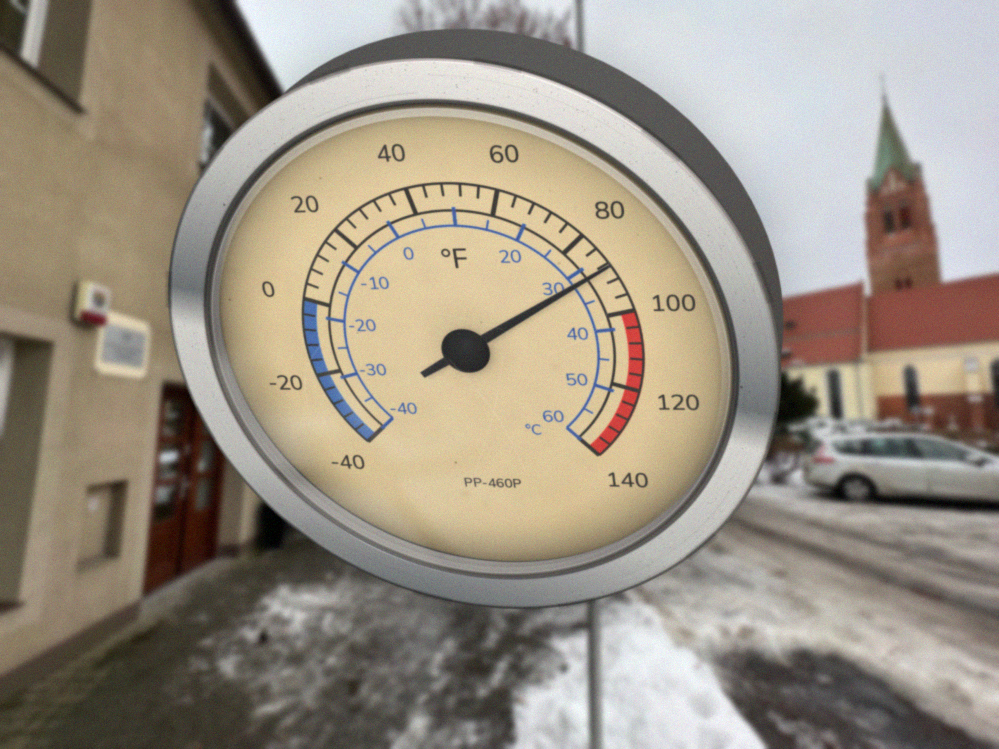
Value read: 88,°F
